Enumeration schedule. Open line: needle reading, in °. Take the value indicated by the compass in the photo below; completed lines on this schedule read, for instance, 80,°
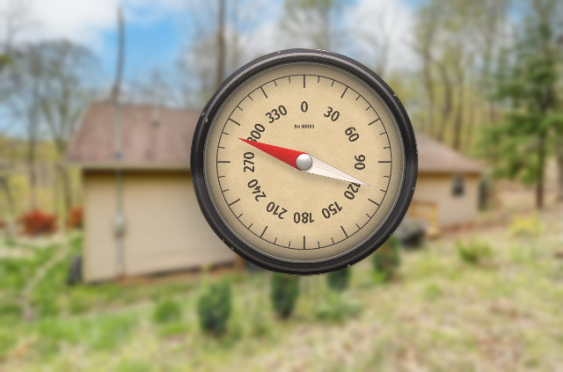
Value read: 290,°
